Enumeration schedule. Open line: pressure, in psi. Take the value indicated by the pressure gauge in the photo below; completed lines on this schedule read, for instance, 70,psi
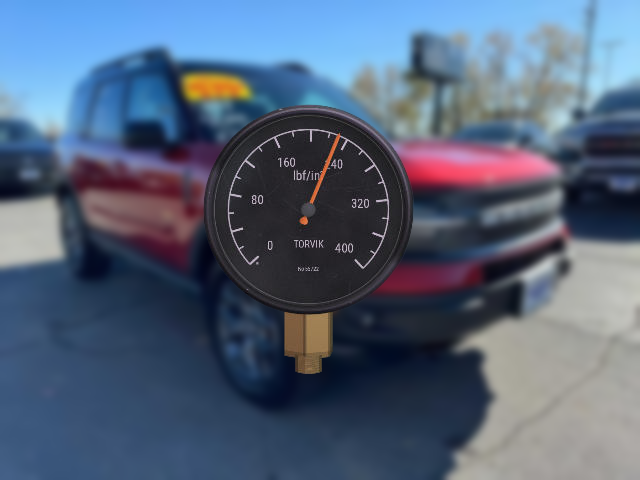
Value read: 230,psi
